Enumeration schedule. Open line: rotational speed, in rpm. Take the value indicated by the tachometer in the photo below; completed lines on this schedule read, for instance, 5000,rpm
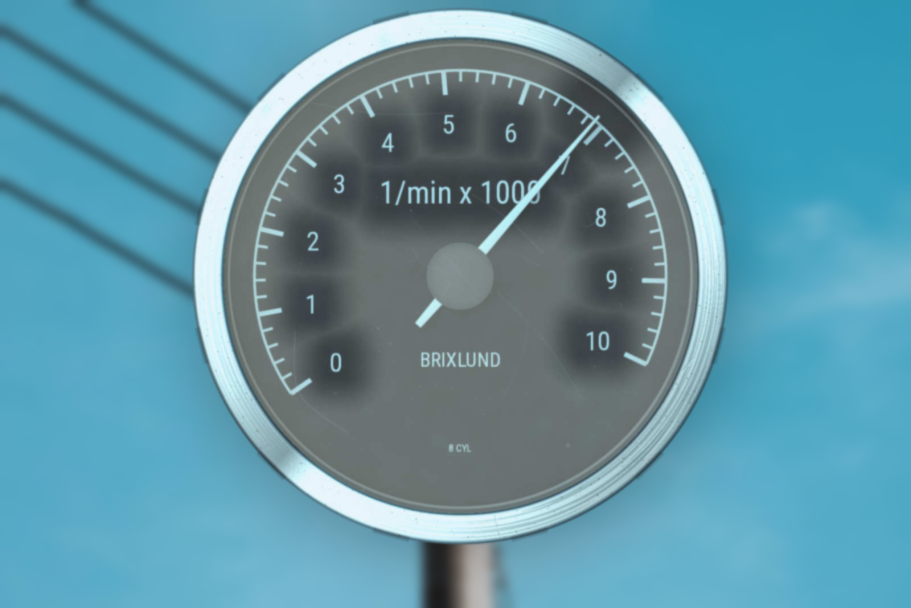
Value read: 6900,rpm
